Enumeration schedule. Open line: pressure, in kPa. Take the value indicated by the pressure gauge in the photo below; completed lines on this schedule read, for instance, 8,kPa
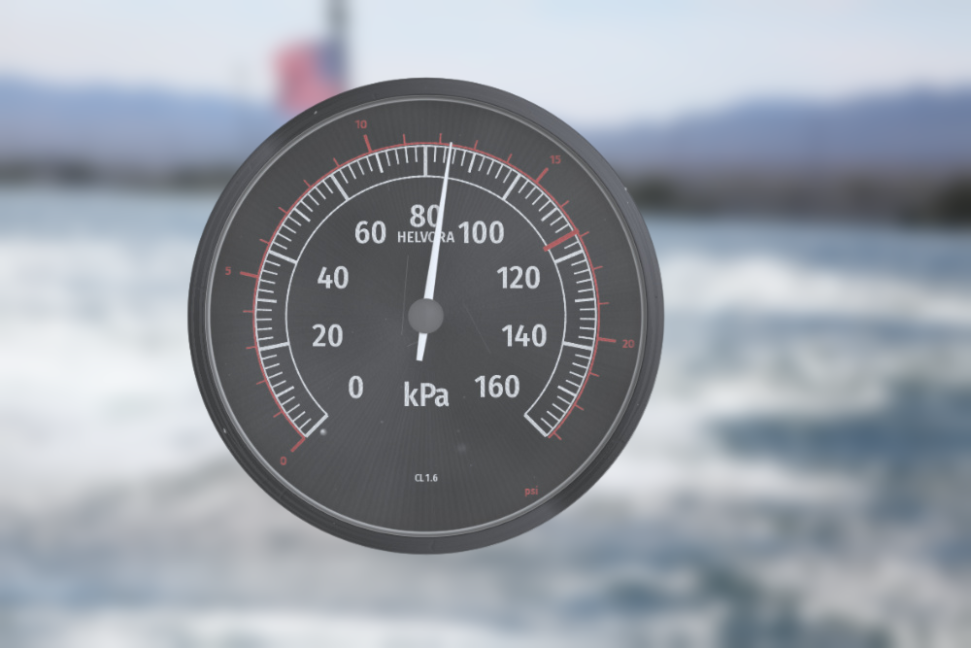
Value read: 85,kPa
